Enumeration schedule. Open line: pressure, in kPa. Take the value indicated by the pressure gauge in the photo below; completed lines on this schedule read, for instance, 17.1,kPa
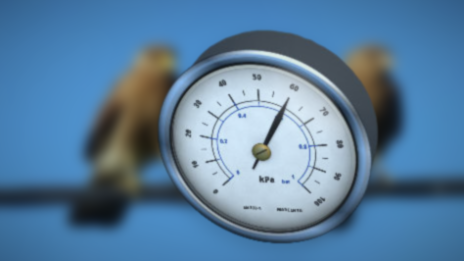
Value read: 60,kPa
